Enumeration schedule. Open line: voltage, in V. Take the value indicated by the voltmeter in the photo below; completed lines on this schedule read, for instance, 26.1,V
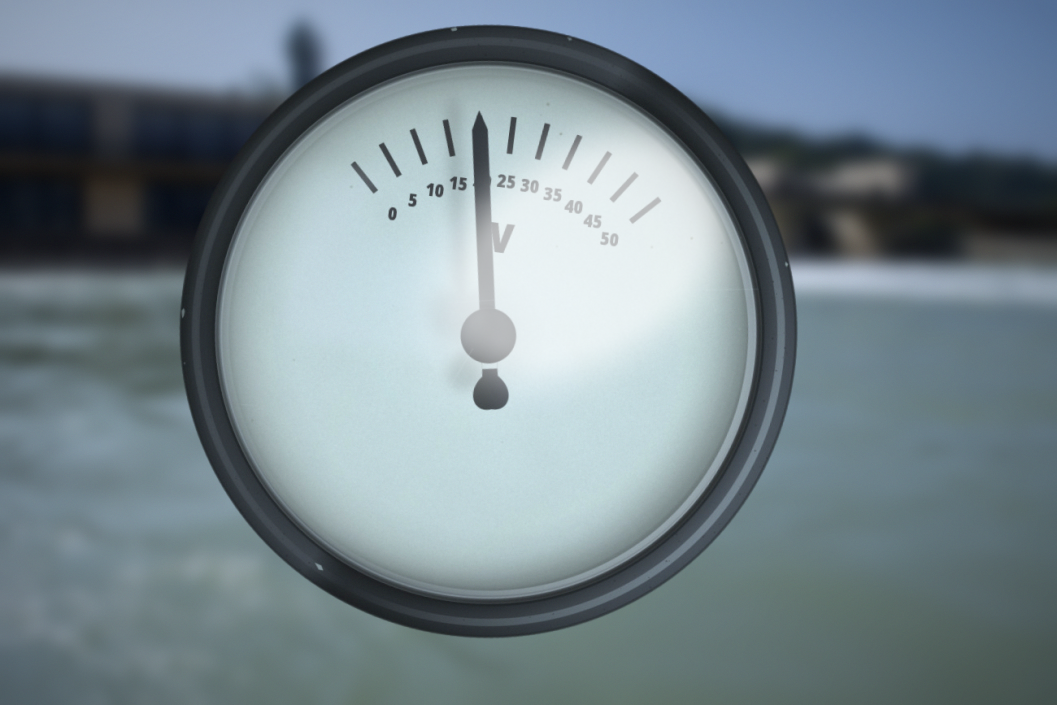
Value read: 20,V
